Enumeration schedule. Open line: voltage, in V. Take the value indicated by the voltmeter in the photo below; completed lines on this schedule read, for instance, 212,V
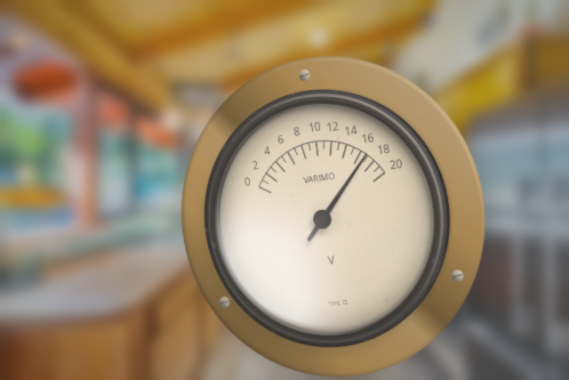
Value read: 17,V
